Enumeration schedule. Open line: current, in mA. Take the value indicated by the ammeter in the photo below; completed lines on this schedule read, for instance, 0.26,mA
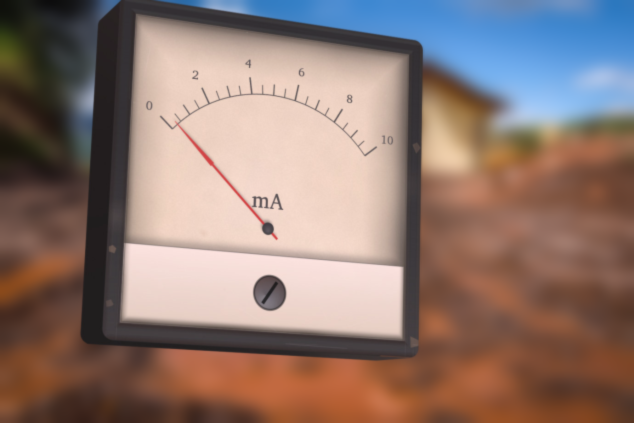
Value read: 0.25,mA
